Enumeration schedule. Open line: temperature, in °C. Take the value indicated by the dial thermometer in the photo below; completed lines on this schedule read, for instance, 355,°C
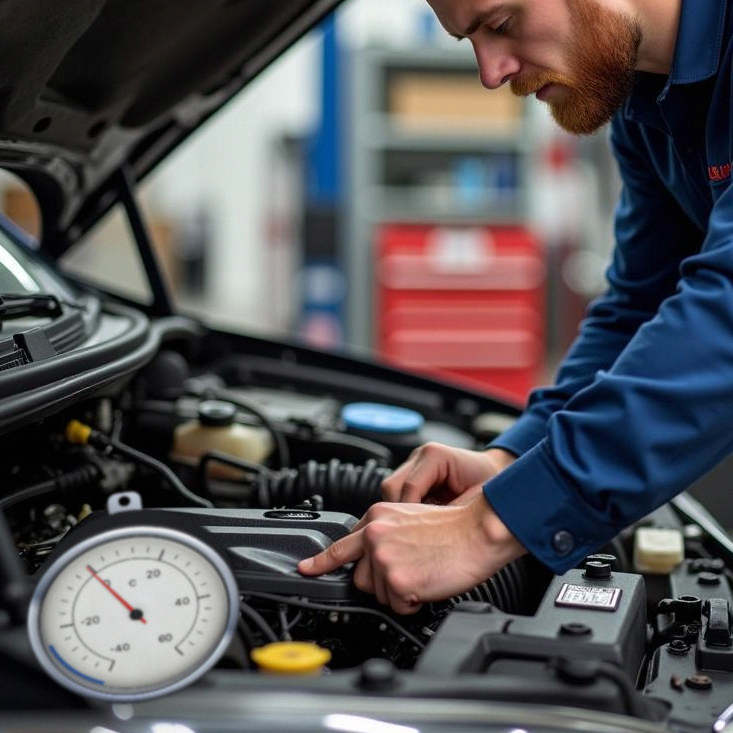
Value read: 0,°C
